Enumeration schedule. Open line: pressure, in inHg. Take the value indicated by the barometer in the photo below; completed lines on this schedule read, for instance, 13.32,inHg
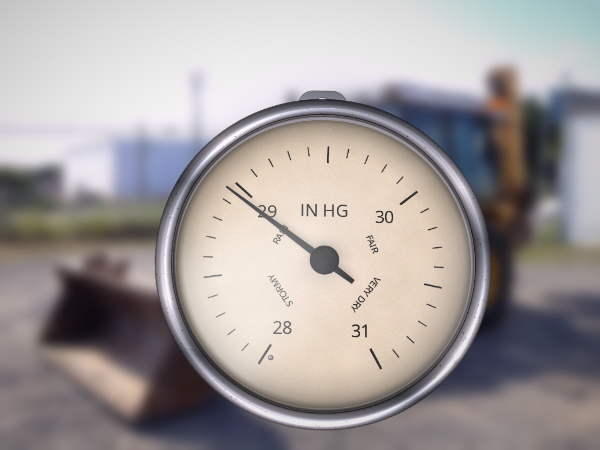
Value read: 28.95,inHg
